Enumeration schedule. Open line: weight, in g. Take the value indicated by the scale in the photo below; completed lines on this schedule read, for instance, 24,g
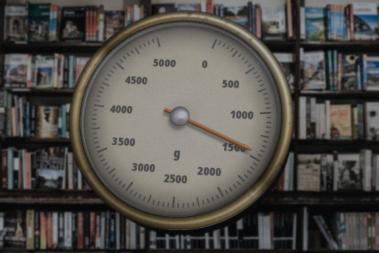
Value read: 1450,g
